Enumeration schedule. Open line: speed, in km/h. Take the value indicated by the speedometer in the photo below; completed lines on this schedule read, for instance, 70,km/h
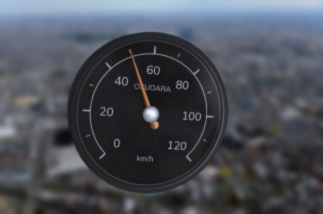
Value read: 50,km/h
